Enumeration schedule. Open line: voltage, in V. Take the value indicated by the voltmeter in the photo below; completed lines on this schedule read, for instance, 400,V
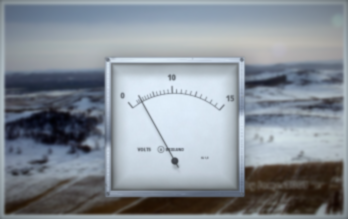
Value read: 5,V
